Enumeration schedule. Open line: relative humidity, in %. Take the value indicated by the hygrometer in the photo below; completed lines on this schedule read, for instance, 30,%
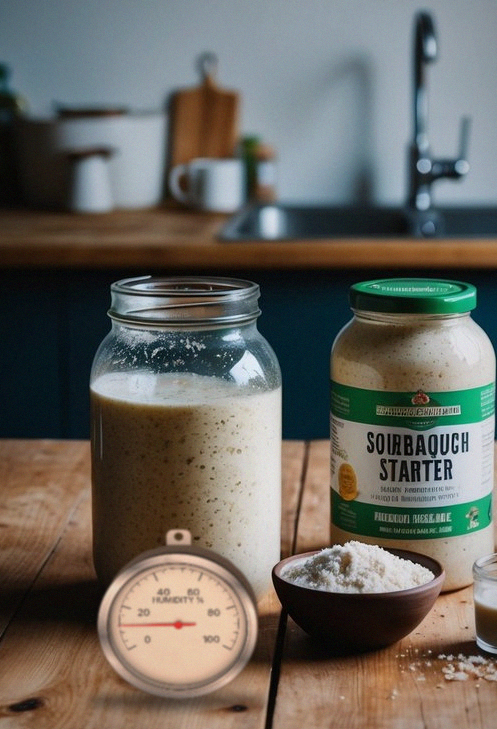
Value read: 12,%
